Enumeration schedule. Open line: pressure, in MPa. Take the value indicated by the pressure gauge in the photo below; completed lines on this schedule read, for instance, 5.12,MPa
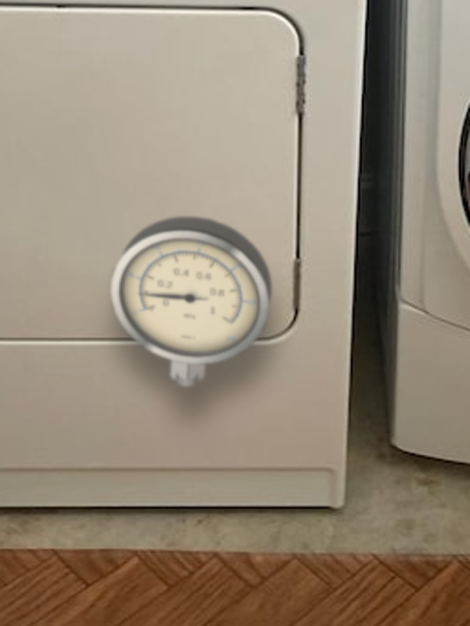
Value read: 0.1,MPa
